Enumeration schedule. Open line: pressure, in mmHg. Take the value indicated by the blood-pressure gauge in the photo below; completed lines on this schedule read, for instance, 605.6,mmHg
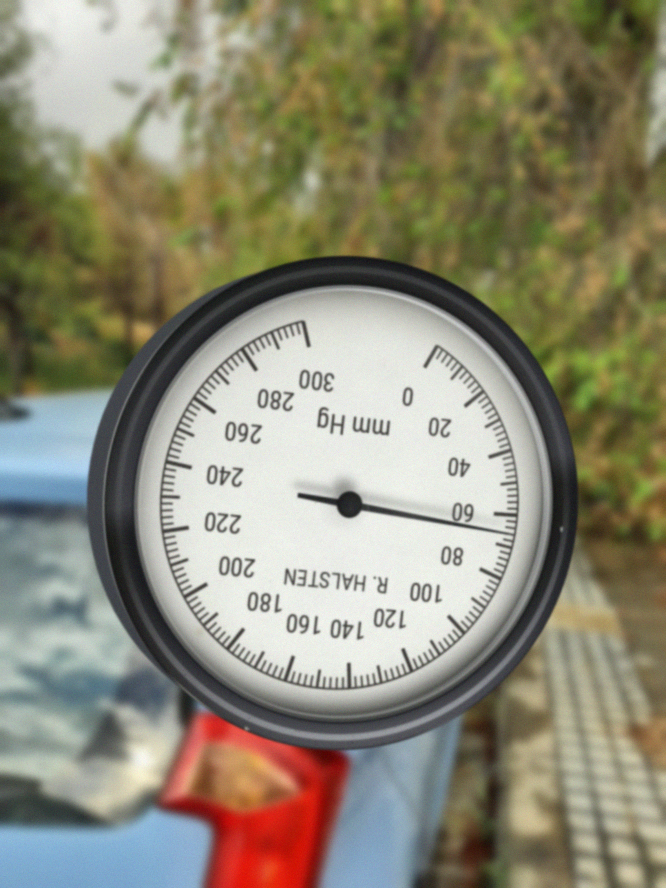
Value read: 66,mmHg
